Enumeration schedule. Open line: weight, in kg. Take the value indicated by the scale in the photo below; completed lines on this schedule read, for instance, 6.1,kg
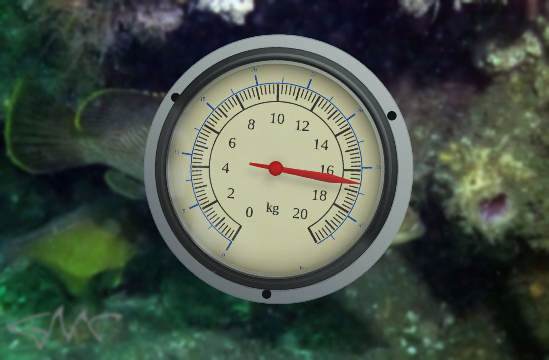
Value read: 16.6,kg
